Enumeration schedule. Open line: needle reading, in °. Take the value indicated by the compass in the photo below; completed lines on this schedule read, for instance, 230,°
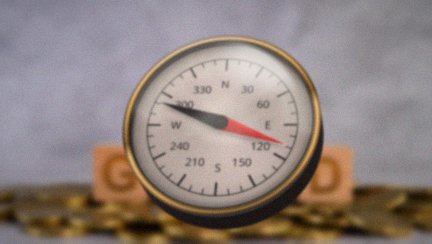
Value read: 110,°
